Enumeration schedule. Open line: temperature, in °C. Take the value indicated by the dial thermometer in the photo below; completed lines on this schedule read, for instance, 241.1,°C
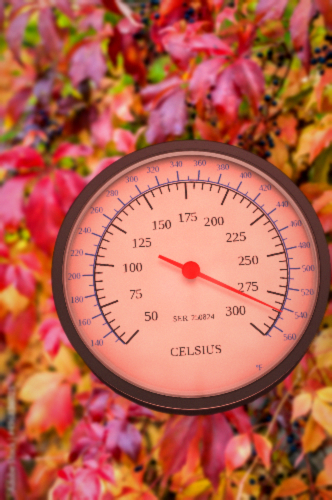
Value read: 285,°C
